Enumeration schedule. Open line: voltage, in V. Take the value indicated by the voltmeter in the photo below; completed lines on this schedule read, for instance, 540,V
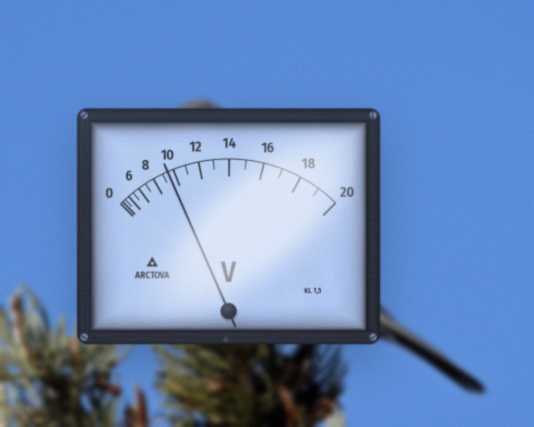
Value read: 9.5,V
